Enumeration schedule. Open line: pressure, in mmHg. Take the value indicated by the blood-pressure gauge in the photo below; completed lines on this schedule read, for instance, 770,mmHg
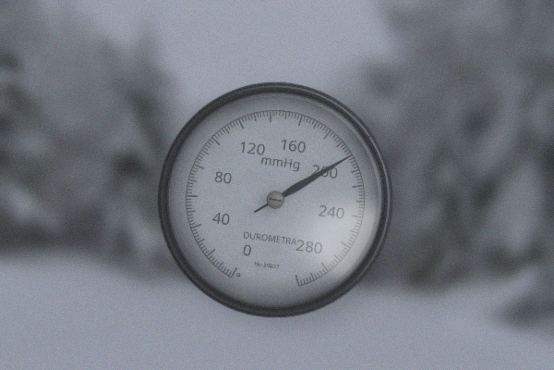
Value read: 200,mmHg
